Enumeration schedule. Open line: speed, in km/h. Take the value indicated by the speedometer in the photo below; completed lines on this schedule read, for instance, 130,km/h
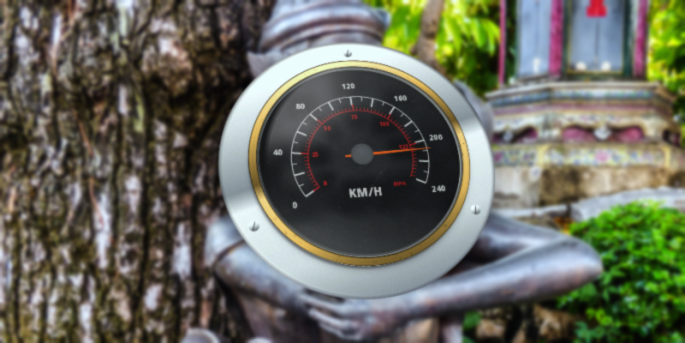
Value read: 210,km/h
